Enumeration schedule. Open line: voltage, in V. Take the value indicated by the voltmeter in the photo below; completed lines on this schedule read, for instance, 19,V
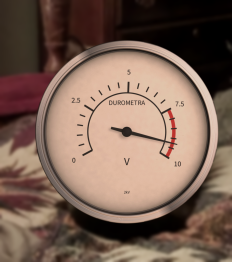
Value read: 9.25,V
